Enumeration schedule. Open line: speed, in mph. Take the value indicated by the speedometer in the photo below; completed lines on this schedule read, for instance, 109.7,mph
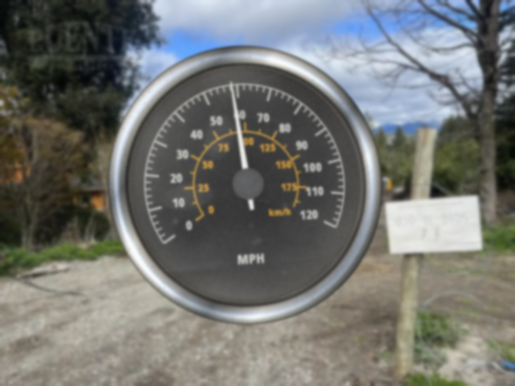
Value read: 58,mph
